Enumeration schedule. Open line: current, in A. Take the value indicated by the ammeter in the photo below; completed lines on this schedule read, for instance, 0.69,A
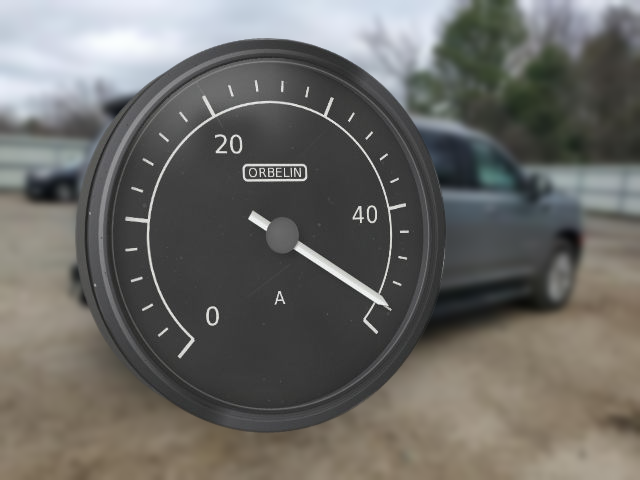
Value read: 48,A
